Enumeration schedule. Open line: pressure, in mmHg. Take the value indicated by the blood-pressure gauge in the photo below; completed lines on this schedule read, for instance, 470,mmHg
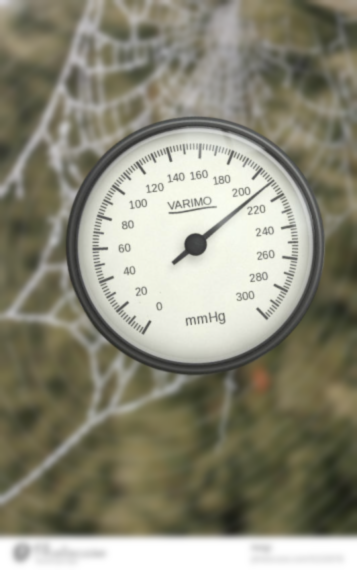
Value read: 210,mmHg
